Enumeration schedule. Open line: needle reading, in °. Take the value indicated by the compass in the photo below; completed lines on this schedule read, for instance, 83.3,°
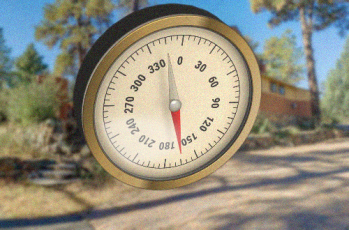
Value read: 165,°
